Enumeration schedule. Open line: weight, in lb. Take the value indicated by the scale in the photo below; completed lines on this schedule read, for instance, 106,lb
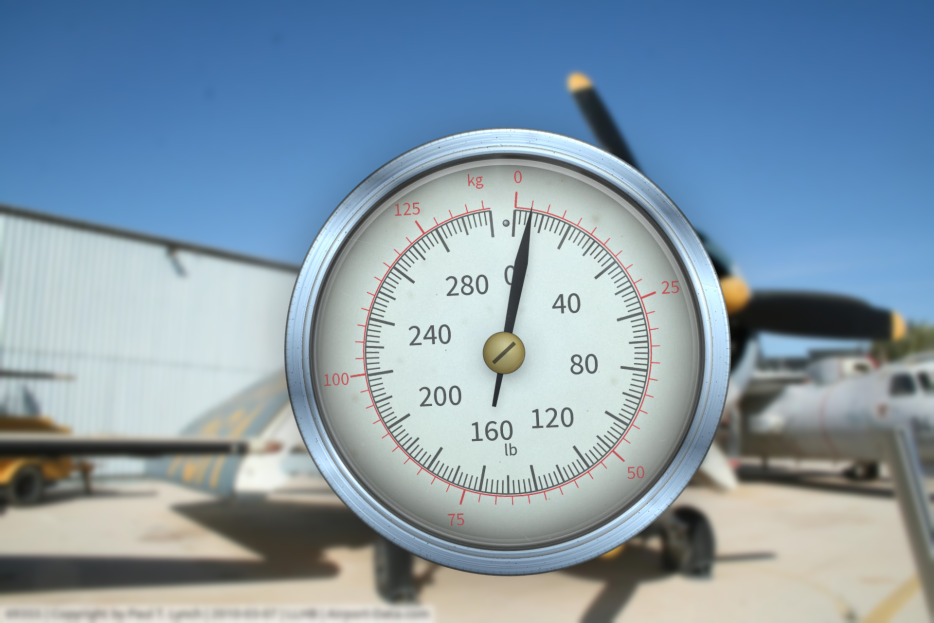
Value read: 6,lb
